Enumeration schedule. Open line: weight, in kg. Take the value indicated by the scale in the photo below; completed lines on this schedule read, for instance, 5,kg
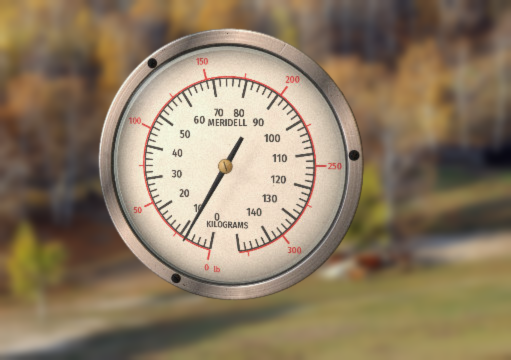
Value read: 8,kg
